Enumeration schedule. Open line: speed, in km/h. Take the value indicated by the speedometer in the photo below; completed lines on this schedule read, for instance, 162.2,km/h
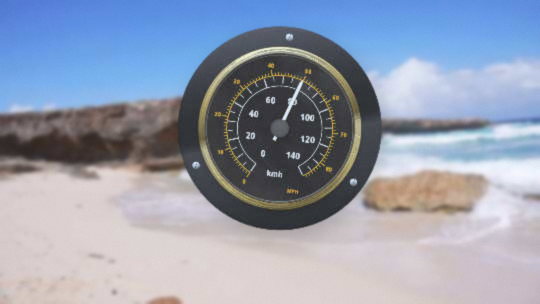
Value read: 80,km/h
